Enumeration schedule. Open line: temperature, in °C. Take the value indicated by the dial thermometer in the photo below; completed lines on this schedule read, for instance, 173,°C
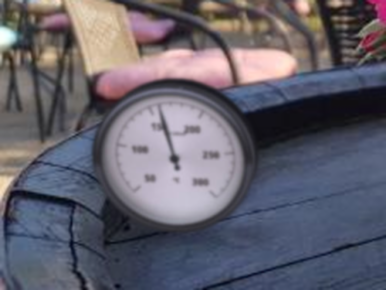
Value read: 160,°C
